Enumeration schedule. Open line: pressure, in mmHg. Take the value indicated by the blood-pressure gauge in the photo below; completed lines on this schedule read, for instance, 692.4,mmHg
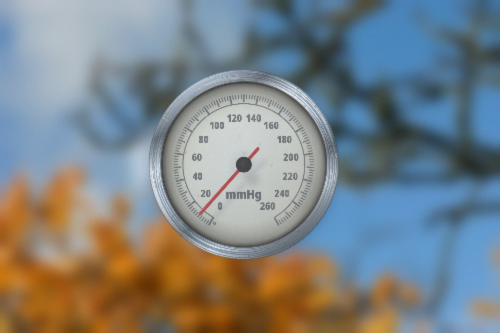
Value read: 10,mmHg
